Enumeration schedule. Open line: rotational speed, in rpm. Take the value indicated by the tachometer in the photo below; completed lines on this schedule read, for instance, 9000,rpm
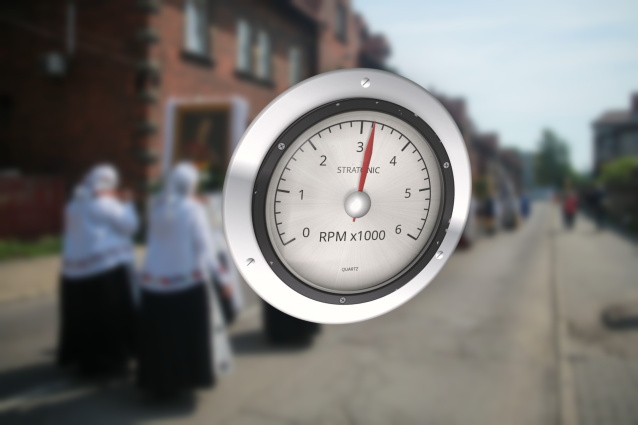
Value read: 3200,rpm
